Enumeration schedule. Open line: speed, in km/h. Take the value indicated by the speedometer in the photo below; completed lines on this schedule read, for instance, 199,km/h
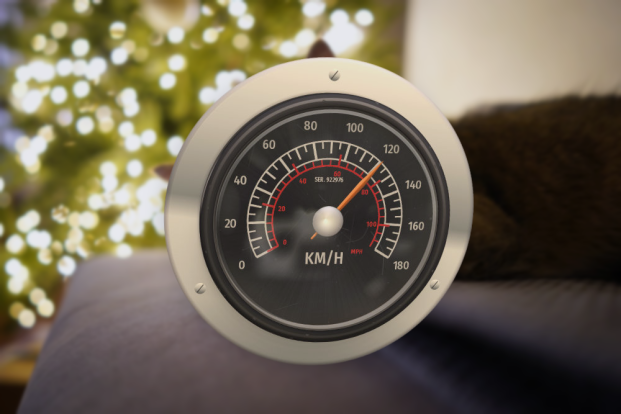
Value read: 120,km/h
